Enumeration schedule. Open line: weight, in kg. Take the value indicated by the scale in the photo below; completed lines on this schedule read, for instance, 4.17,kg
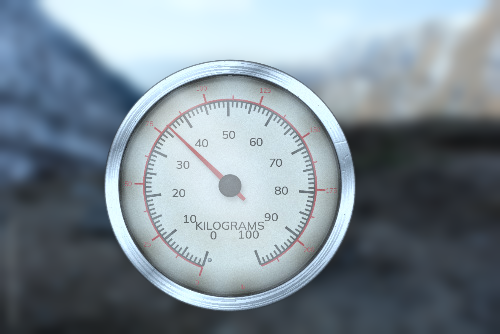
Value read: 36,kg
